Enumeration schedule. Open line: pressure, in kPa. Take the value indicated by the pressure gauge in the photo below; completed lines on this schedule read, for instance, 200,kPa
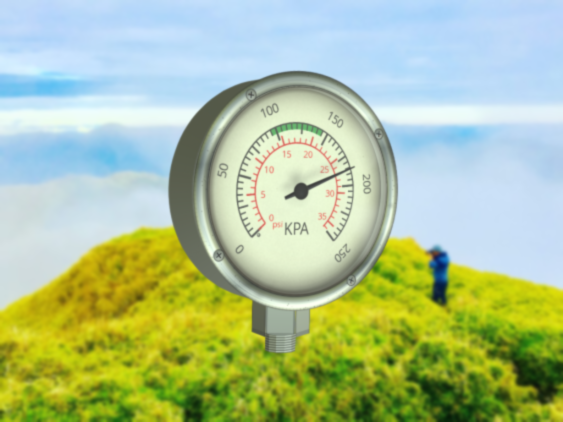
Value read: 185,kPa
